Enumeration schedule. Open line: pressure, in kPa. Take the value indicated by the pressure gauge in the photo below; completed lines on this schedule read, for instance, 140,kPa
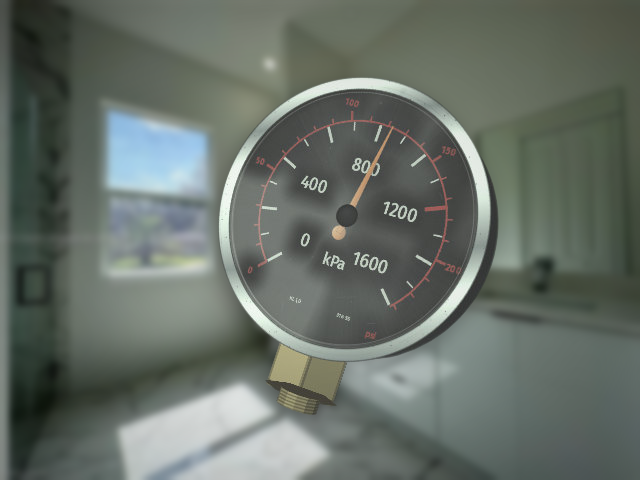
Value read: 850,kPa
